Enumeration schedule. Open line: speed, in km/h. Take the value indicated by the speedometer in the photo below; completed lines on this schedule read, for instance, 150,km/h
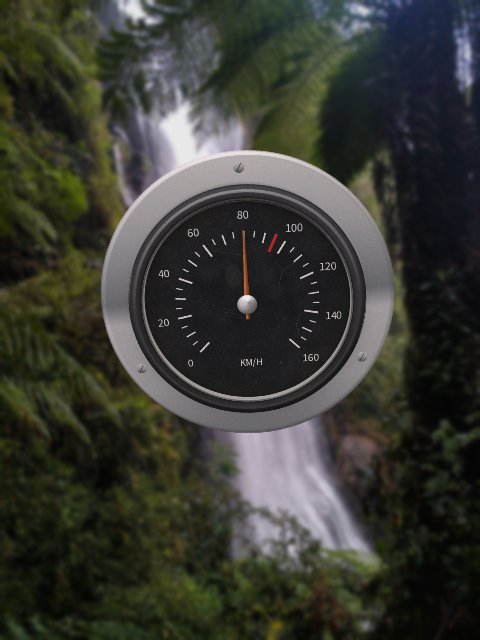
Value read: 80,km/h
